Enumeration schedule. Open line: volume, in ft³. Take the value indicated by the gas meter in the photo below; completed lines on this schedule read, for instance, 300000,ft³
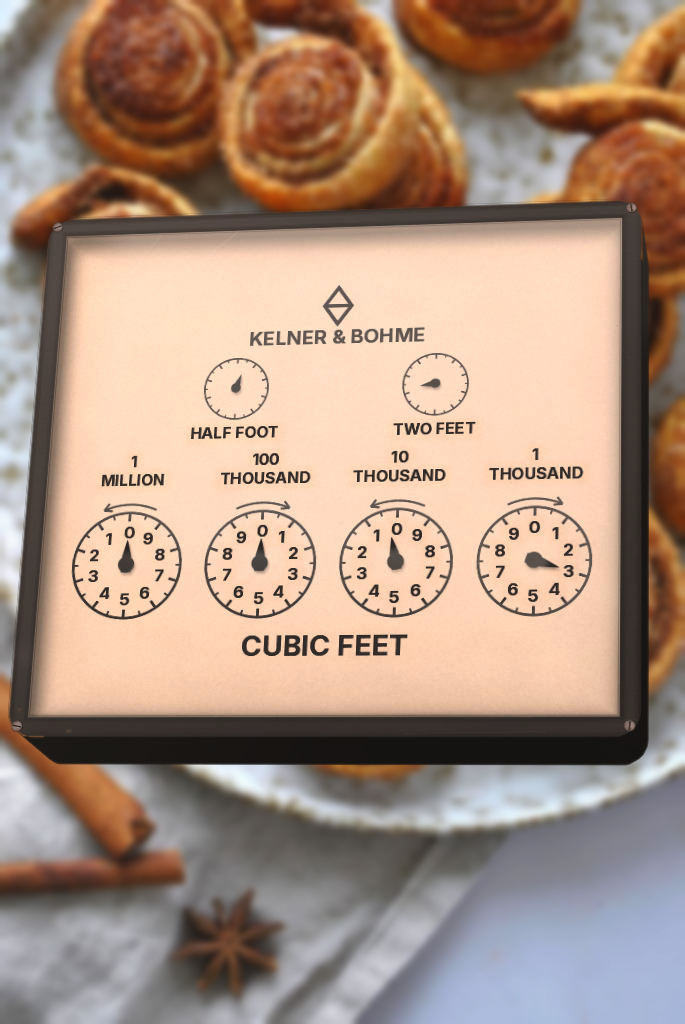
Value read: 300,ft³
